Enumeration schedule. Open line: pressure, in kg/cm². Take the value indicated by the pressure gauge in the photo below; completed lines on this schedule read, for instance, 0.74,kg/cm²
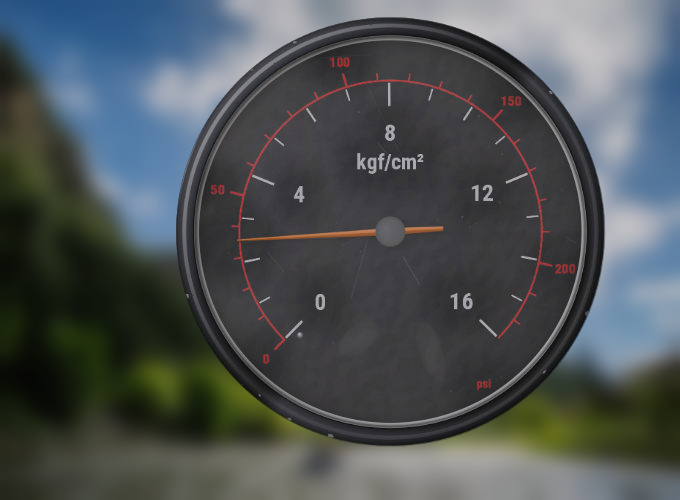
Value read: 2.5,kg/cm²
